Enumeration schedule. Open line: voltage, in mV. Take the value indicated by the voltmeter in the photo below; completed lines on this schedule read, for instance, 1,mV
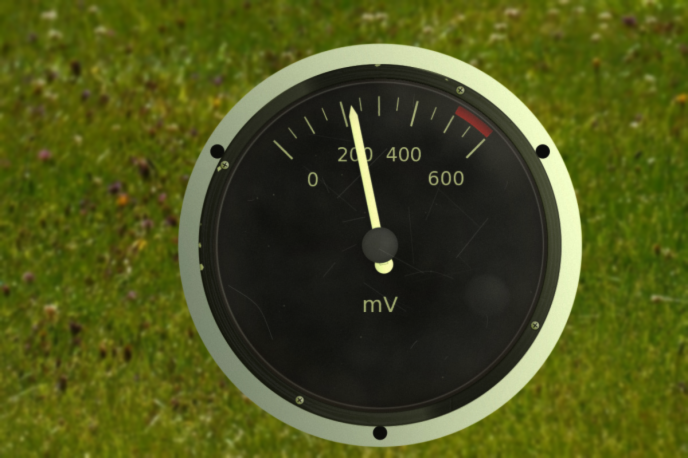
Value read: 225,mV
